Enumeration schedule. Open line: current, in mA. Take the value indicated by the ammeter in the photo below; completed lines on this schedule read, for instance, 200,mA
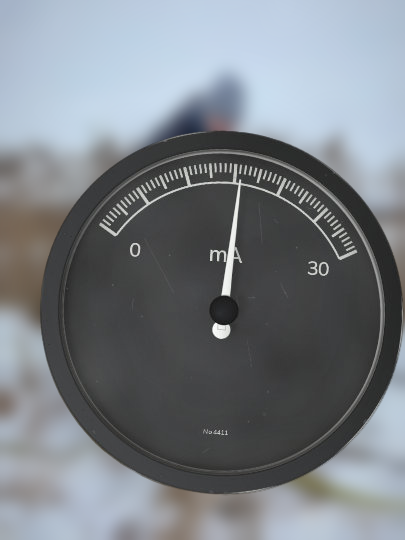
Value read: 15.5,mA
